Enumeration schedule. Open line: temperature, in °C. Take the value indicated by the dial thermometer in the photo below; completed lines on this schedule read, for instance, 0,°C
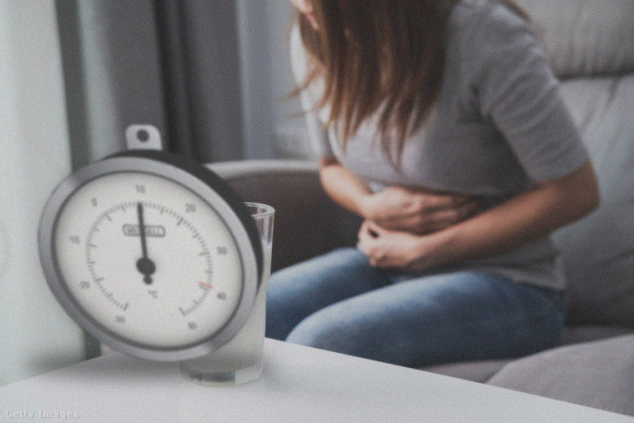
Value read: 10,°C
